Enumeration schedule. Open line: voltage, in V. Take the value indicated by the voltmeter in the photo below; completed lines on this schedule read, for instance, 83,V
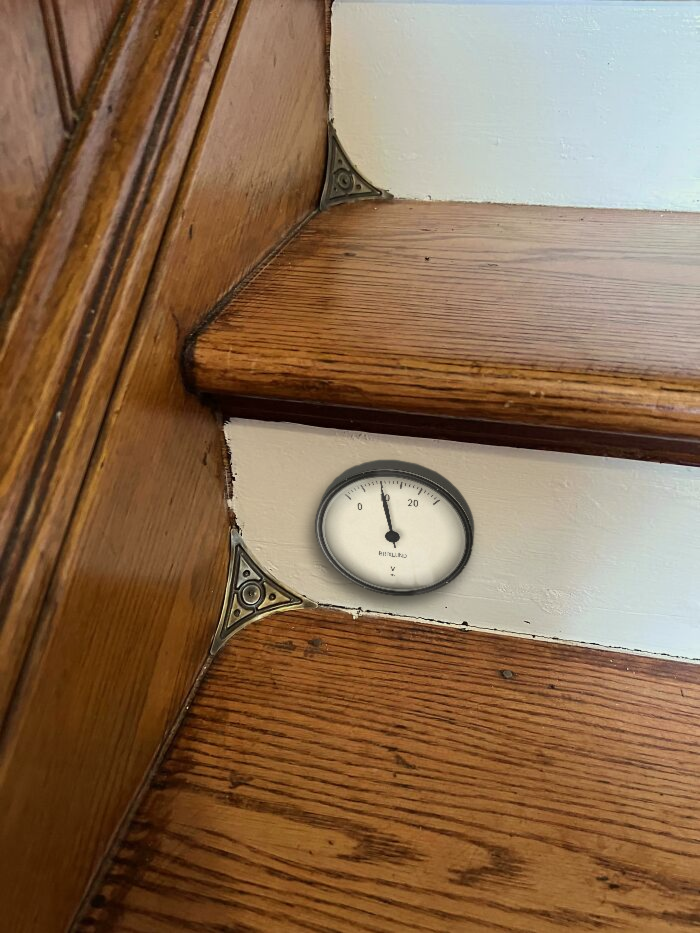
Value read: 10,V
